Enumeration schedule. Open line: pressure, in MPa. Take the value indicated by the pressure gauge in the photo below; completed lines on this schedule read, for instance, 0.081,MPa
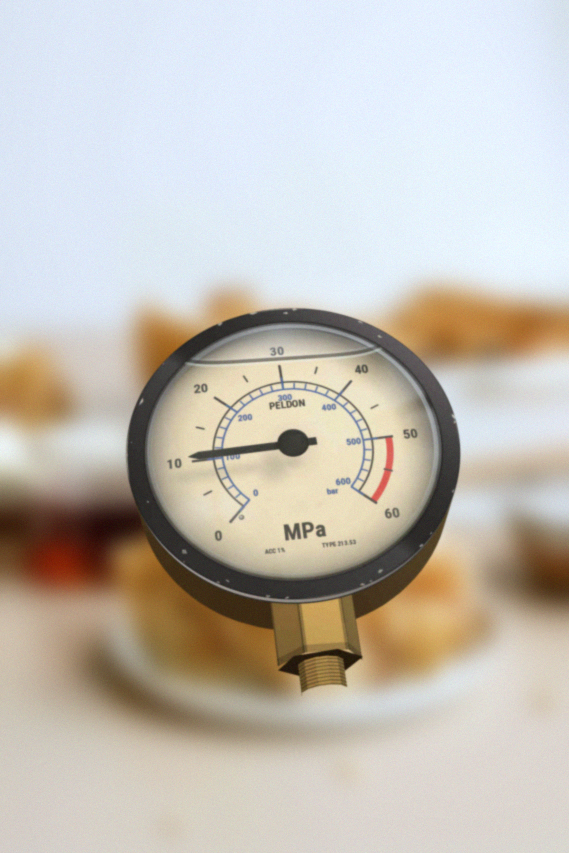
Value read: 10,MPa
